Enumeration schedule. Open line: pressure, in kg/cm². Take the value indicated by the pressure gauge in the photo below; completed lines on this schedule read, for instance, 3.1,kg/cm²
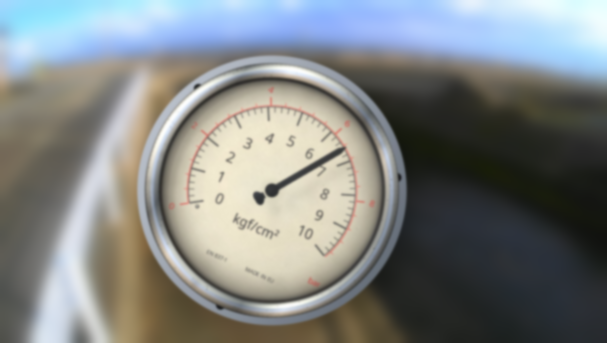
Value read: 6.6,kg/cm²
